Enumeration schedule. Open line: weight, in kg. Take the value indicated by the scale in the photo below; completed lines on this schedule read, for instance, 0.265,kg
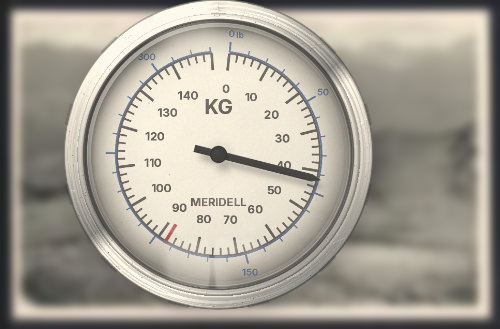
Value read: 42,kg
